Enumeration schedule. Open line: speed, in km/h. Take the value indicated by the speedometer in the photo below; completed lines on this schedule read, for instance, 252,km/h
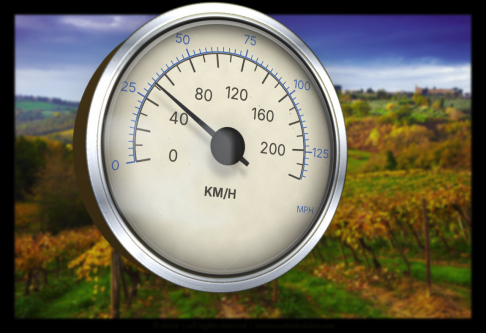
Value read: 50,km/h
